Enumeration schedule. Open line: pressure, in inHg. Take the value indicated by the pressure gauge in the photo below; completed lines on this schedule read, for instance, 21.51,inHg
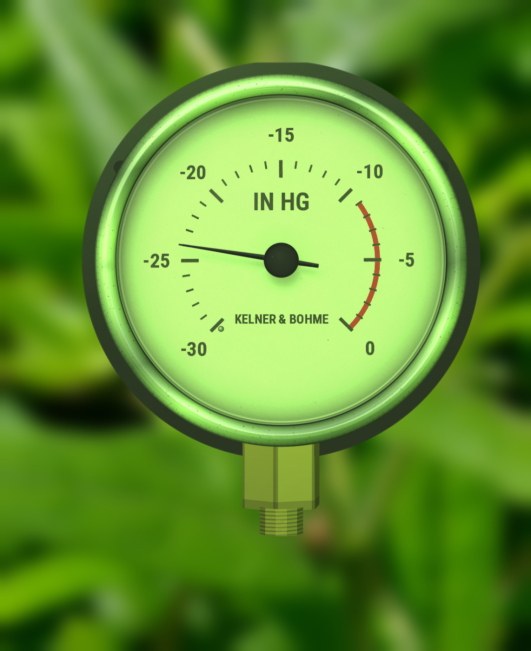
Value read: -24,inHg
